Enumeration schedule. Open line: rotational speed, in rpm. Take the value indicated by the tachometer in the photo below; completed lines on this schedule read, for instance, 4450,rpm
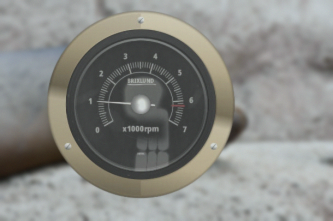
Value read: 1000,rpm
